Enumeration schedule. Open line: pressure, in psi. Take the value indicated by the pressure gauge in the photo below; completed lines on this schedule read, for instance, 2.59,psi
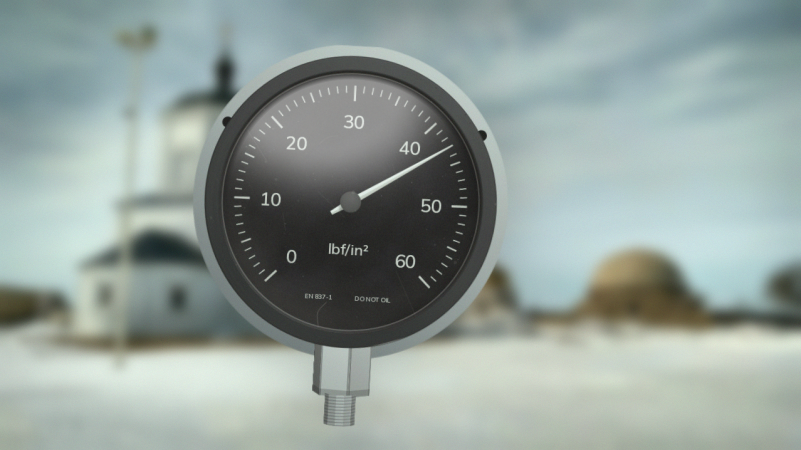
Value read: 43,psi
